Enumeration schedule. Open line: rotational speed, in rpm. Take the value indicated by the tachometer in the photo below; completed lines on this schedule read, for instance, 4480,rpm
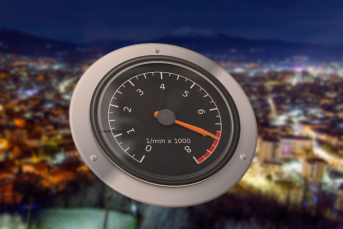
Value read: 7000,rpm
